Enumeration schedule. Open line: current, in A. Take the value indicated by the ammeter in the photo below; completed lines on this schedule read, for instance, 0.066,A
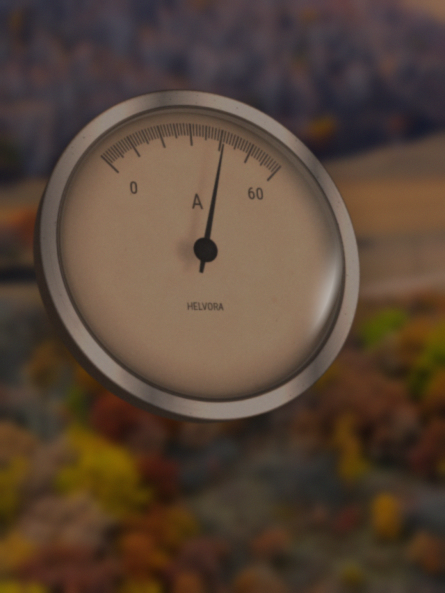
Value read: 40,A
